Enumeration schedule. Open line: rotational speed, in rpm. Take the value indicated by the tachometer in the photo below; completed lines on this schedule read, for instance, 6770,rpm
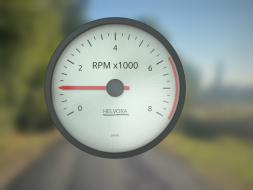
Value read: 1000,rpm
